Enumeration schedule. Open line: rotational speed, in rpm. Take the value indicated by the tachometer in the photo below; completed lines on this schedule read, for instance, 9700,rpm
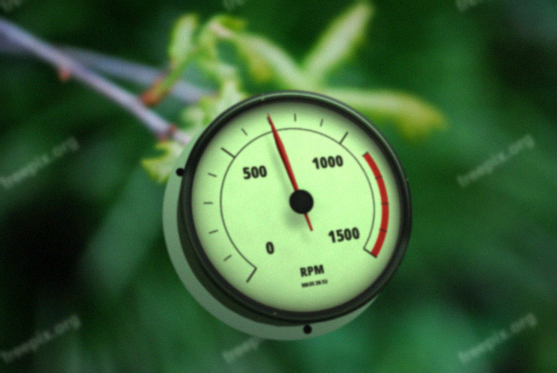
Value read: 700,rpm
